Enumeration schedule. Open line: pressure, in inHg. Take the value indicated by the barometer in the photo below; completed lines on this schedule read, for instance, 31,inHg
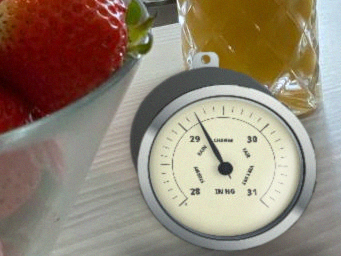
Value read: 29.2,inHg
